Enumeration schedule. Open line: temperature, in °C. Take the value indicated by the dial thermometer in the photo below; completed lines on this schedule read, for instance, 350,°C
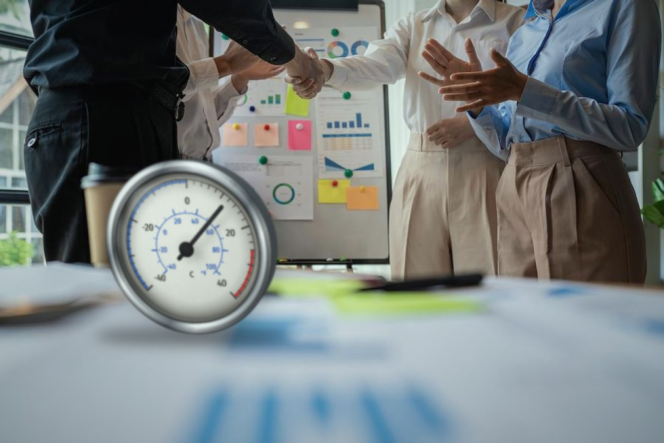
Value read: 12,°C
